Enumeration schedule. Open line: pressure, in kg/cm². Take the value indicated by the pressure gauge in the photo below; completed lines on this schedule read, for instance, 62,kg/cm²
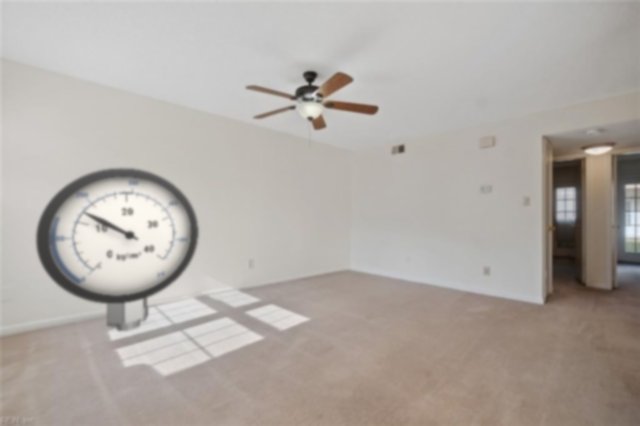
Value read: 12,kg/cm²
